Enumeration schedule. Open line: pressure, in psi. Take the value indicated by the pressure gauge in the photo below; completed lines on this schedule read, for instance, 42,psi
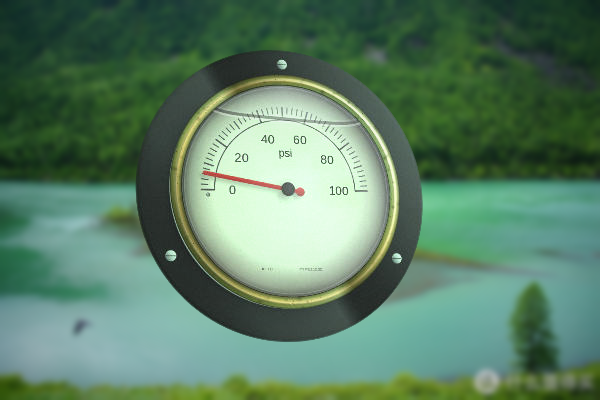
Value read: 6,psi
